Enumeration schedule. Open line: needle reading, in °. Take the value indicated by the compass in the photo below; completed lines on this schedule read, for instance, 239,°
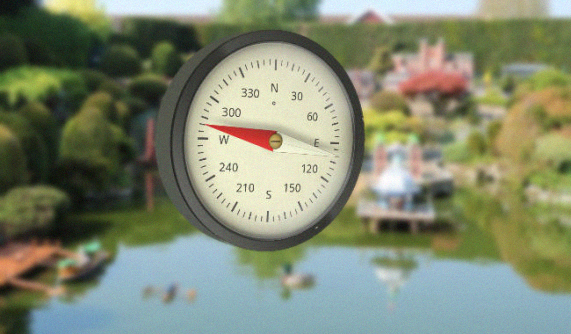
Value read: 280,°
